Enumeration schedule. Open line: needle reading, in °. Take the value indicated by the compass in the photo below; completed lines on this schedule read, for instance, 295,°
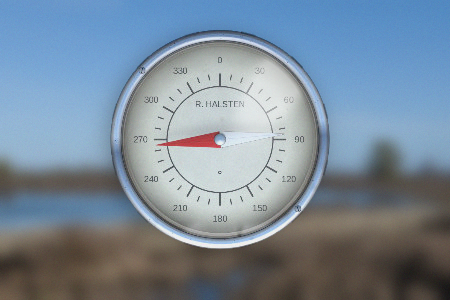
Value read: 265,°
